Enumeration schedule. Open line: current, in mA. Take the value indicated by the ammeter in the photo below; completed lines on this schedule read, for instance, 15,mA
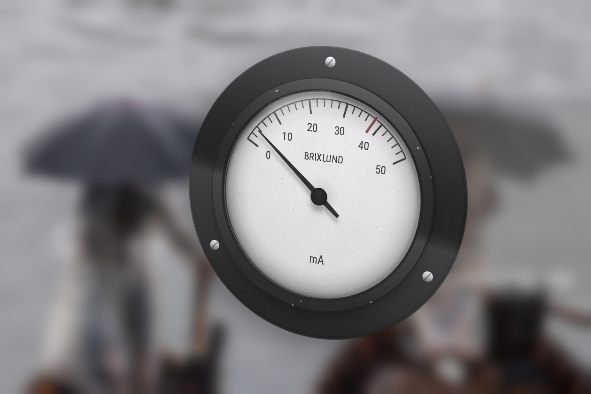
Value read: 4,mA
